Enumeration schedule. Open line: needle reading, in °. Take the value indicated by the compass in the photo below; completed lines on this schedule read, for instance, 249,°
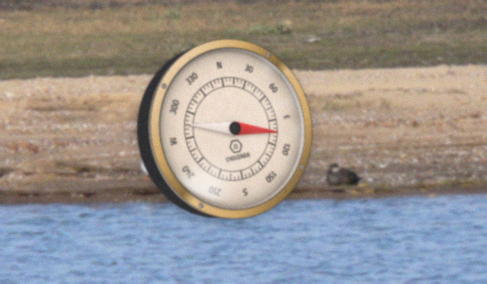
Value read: 105,°
